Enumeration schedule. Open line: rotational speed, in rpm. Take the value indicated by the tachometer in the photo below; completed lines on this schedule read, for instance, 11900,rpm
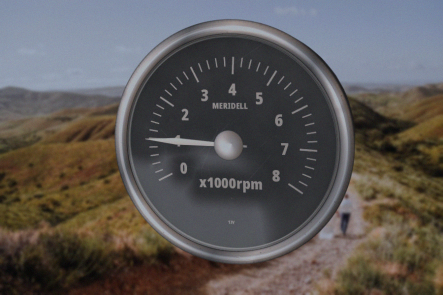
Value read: 1000,rpm
